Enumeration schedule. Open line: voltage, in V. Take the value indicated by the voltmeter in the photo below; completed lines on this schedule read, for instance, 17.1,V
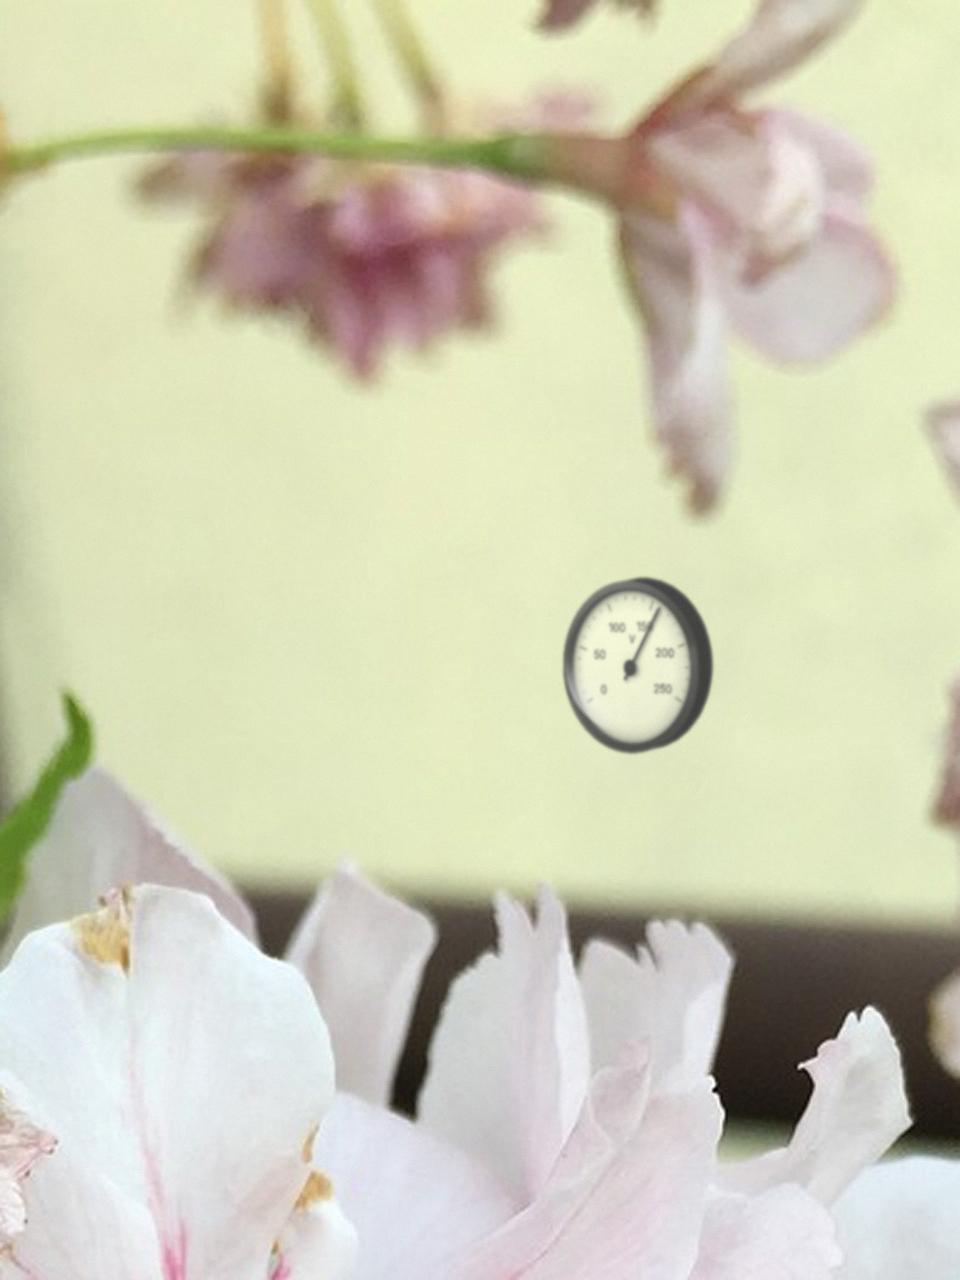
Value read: 160,V
